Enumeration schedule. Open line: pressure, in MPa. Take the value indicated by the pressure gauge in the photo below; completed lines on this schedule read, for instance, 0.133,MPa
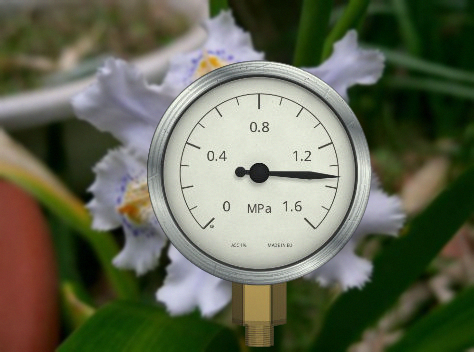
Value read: 1.35,MPa
